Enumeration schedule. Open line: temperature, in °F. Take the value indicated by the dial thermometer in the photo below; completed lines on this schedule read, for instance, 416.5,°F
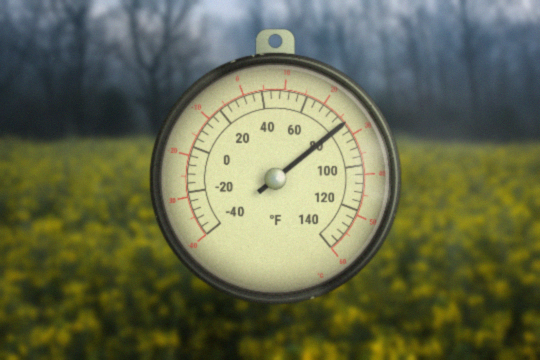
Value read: 80,°F
